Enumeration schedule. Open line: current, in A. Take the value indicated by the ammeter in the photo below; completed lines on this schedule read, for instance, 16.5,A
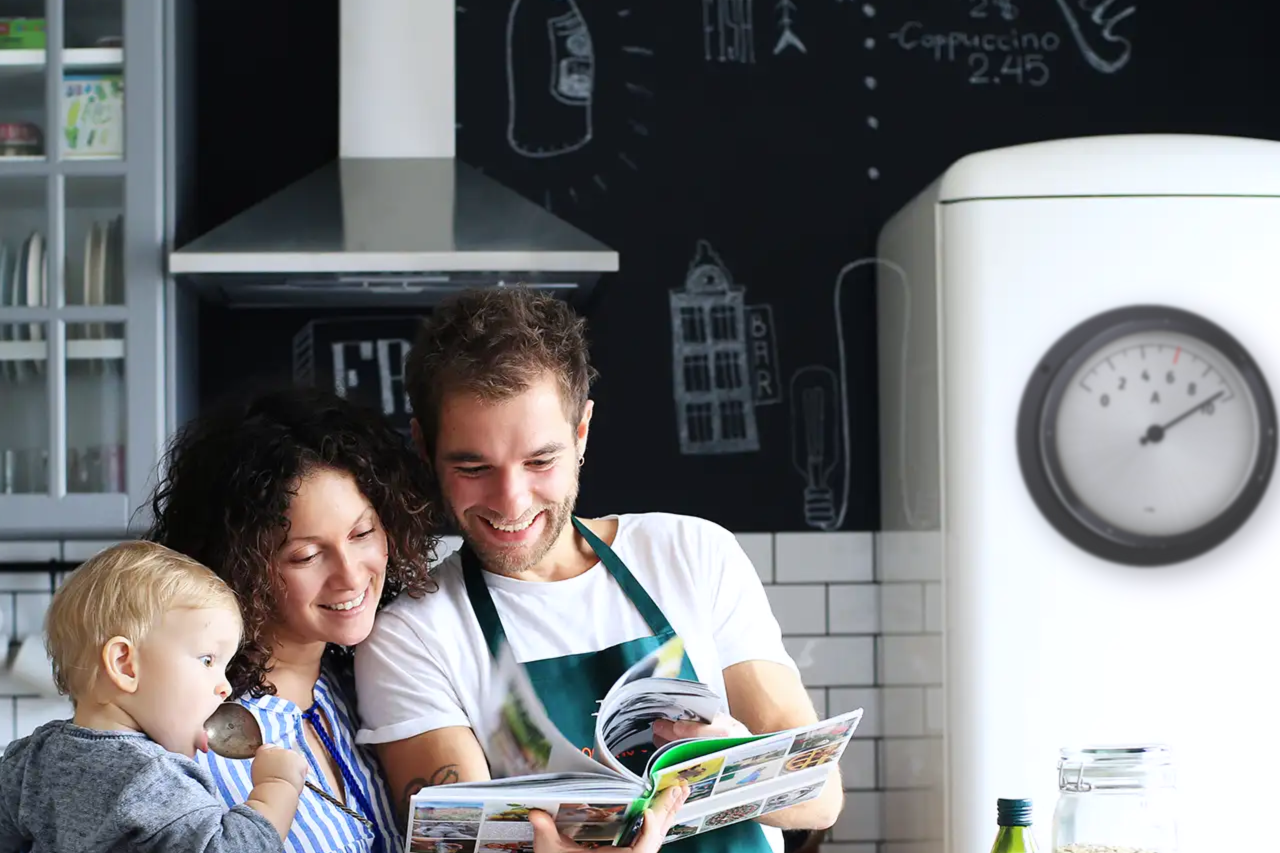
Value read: 9.5,A
